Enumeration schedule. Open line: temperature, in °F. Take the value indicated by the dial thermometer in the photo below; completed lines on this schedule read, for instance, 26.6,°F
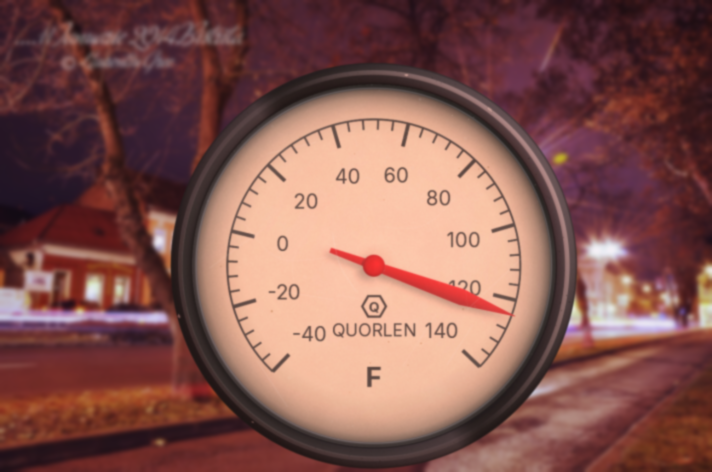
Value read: 124,°F
